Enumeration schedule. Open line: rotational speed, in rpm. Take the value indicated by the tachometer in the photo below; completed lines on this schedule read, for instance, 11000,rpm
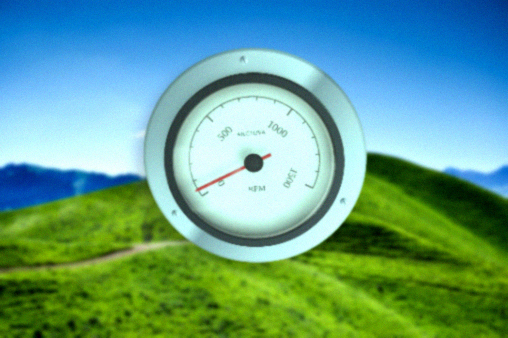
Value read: 50,rpm
